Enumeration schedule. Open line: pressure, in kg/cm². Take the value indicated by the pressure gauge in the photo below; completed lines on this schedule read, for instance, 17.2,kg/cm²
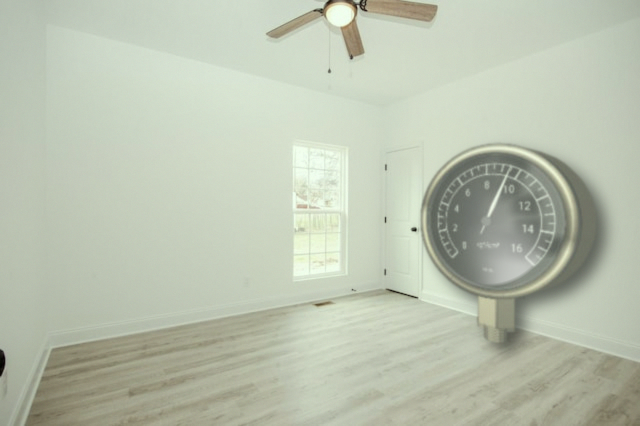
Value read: 9.5,kg/cm²
